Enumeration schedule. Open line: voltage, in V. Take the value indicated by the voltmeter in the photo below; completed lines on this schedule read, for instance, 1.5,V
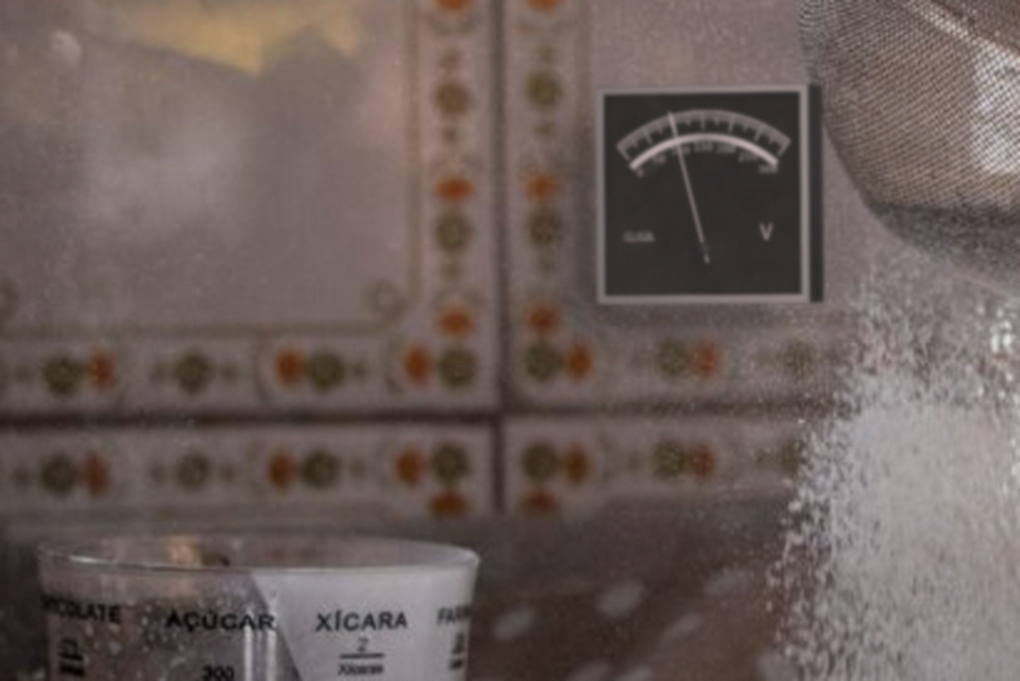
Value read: 100,V
